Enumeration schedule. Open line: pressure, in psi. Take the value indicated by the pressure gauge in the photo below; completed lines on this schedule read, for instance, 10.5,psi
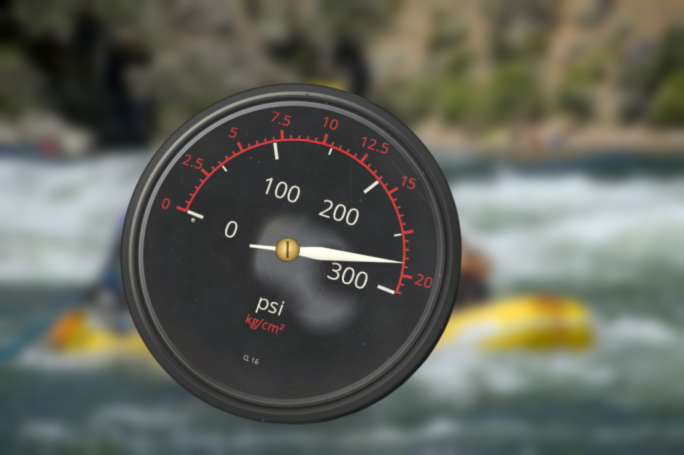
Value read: 275,psi
